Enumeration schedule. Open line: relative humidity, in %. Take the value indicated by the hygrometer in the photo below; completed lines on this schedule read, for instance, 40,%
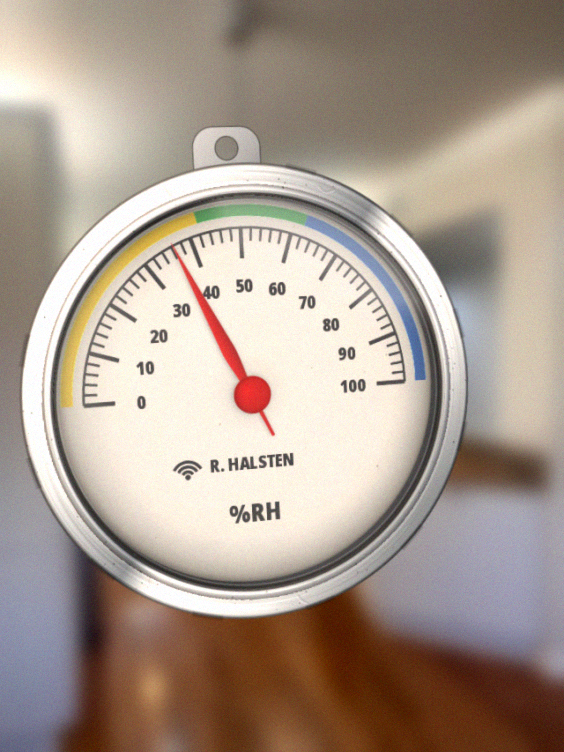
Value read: 36,%
